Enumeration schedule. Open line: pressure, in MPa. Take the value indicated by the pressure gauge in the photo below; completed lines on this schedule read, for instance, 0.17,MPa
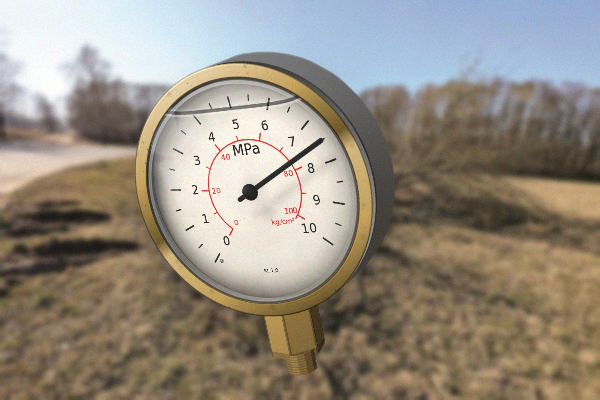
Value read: 7.5,MPa
